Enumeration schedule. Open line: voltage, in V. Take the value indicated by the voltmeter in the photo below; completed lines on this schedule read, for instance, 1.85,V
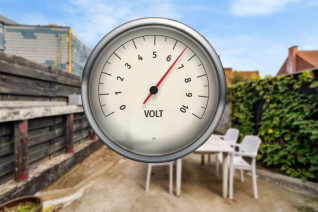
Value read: 6.5,V
